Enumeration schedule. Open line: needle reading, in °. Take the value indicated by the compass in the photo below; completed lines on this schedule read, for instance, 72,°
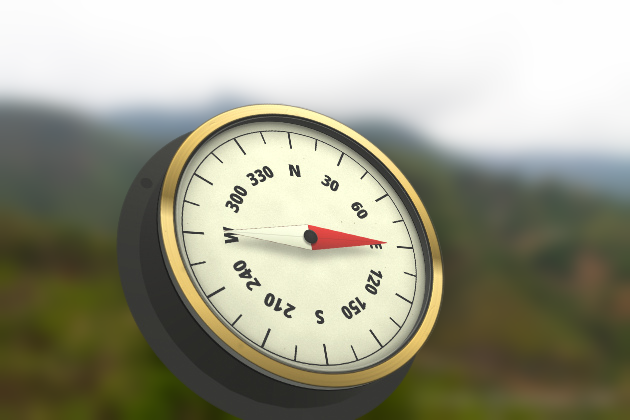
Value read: 90,°
